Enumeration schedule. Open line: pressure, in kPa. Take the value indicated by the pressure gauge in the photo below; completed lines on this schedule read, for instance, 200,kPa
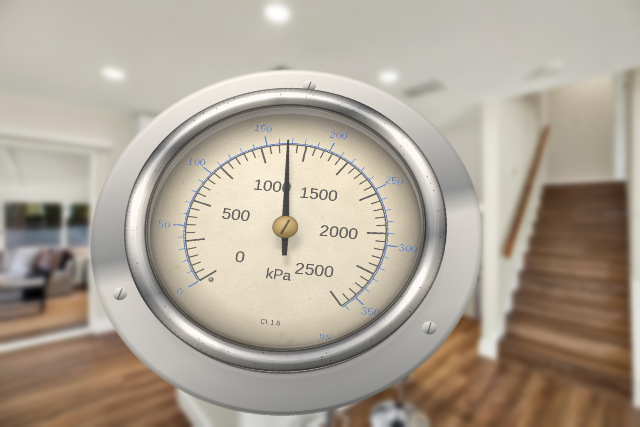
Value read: 1150,kPa
